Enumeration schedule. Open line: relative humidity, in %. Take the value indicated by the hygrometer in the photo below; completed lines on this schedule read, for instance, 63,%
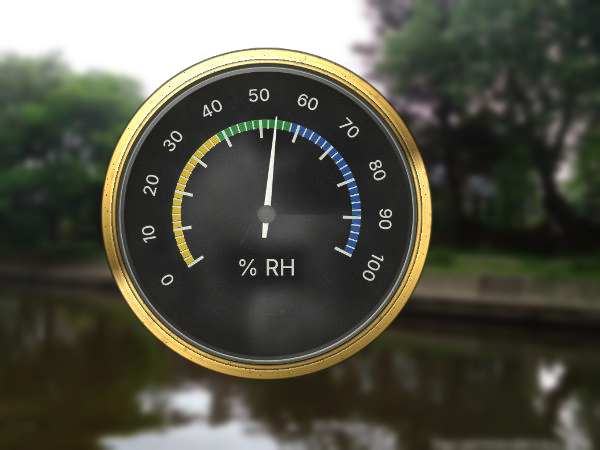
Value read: 54,%
